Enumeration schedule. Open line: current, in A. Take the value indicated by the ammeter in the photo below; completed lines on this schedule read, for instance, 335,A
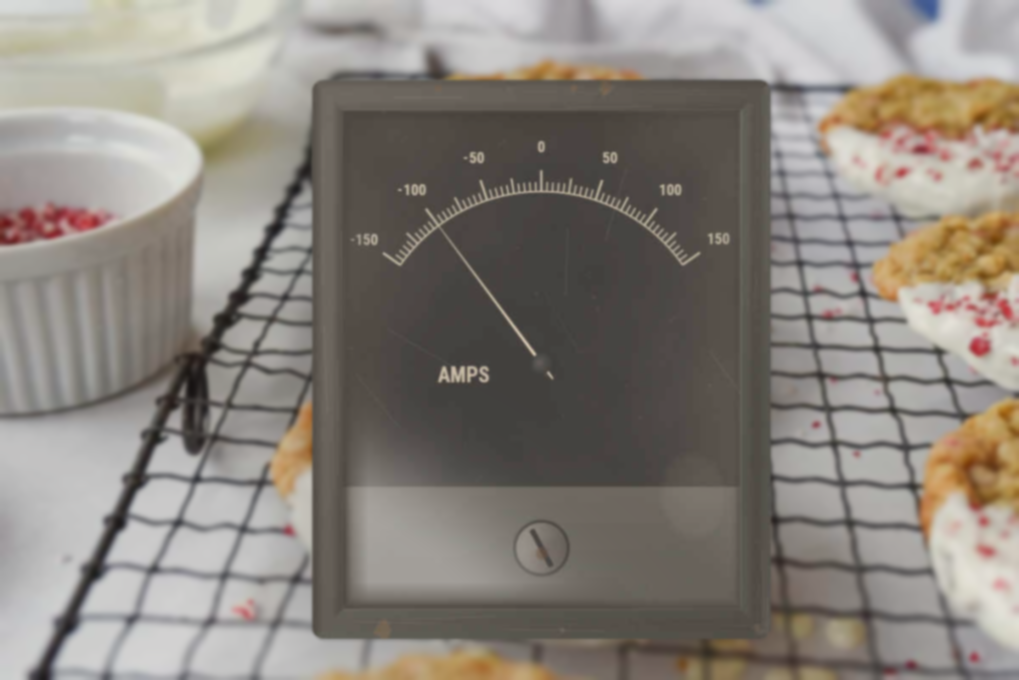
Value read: -100,A
